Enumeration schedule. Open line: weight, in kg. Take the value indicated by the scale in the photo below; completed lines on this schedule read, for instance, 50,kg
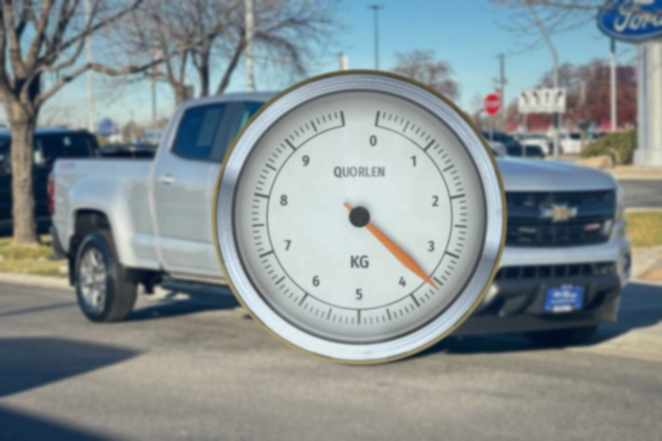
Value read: 3.6,kg
